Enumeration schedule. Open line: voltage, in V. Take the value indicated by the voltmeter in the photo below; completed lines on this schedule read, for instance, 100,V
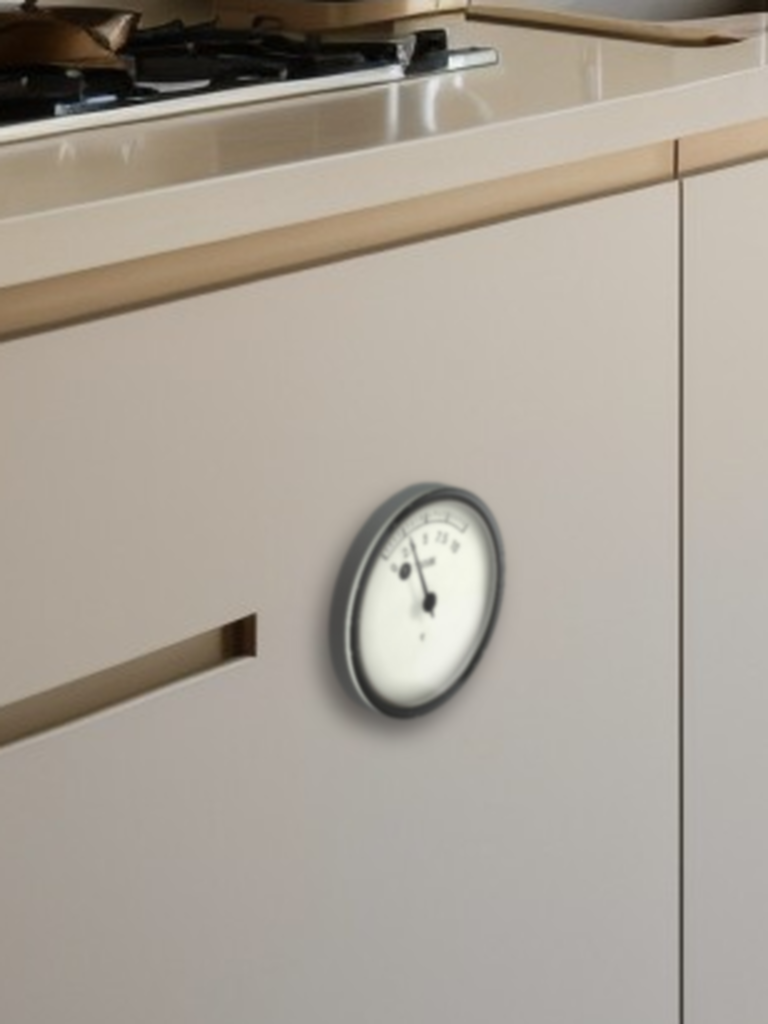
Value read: 2.5,V
